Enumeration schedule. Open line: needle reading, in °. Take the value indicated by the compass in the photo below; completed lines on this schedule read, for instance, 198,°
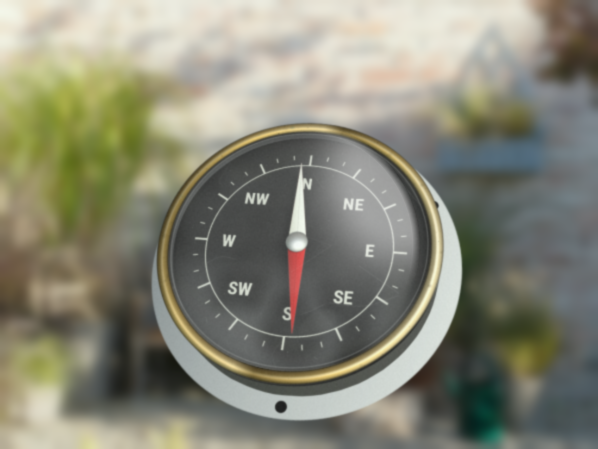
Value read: 175,°
